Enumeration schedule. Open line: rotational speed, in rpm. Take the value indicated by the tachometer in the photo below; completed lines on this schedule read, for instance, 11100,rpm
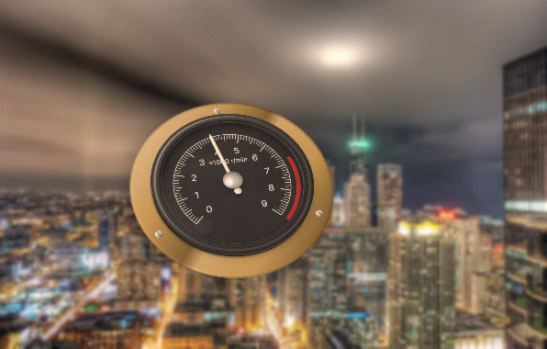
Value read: 4000,rpm
